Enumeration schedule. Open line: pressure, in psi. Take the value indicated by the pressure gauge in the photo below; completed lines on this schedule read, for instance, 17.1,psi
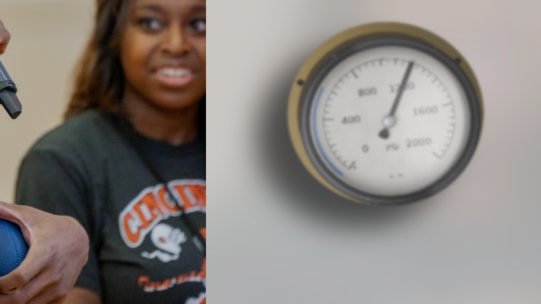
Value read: 1200,psi
